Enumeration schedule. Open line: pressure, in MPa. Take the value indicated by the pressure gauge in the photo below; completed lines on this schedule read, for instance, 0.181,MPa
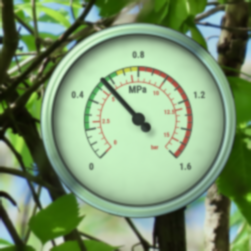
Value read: 0.55,MPa
